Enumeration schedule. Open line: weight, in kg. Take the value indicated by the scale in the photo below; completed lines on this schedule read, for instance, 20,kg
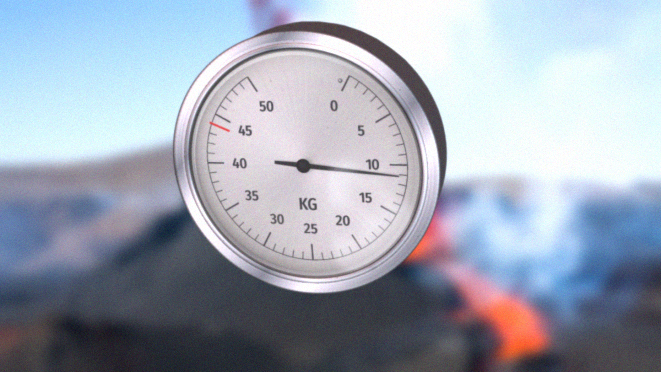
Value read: 11,kg
